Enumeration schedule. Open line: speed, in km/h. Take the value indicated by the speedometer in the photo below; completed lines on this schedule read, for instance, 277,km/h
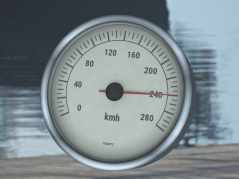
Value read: 240,km/h
